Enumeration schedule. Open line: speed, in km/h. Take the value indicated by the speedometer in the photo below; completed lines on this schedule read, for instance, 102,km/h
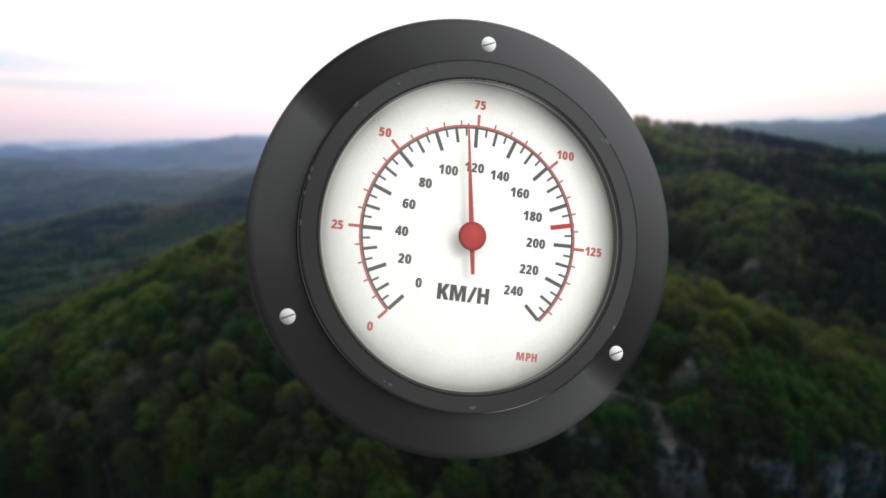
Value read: 115,km/h
